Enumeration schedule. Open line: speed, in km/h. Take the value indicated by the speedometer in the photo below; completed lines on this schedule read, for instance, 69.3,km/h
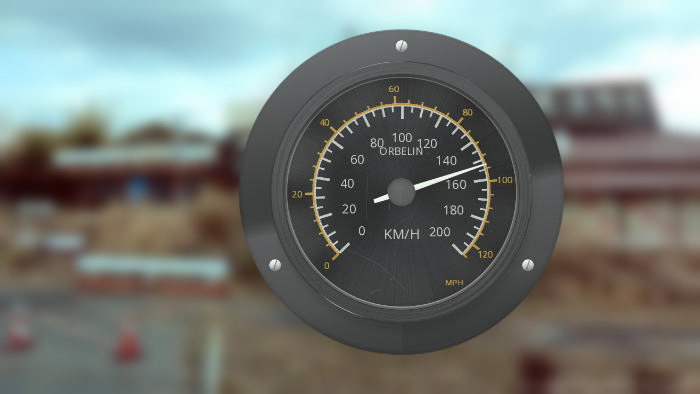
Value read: 152.5,km/h
